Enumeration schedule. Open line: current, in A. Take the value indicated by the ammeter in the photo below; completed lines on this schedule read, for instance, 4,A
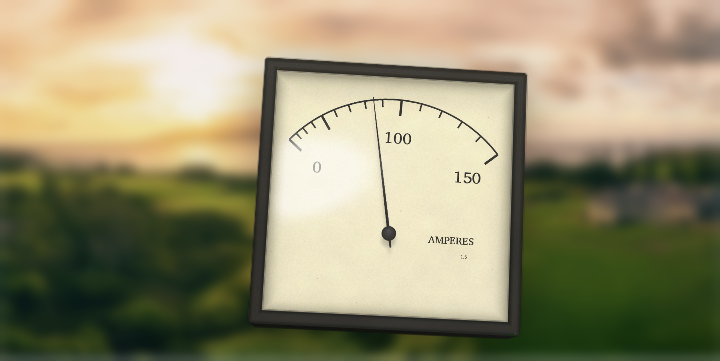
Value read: 85,A
